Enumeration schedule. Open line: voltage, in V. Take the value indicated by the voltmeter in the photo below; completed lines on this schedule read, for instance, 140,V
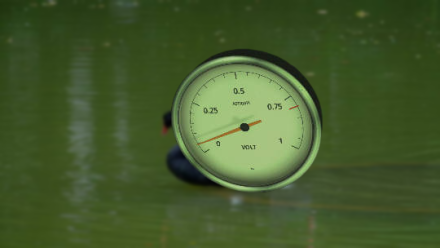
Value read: 0.05,V
